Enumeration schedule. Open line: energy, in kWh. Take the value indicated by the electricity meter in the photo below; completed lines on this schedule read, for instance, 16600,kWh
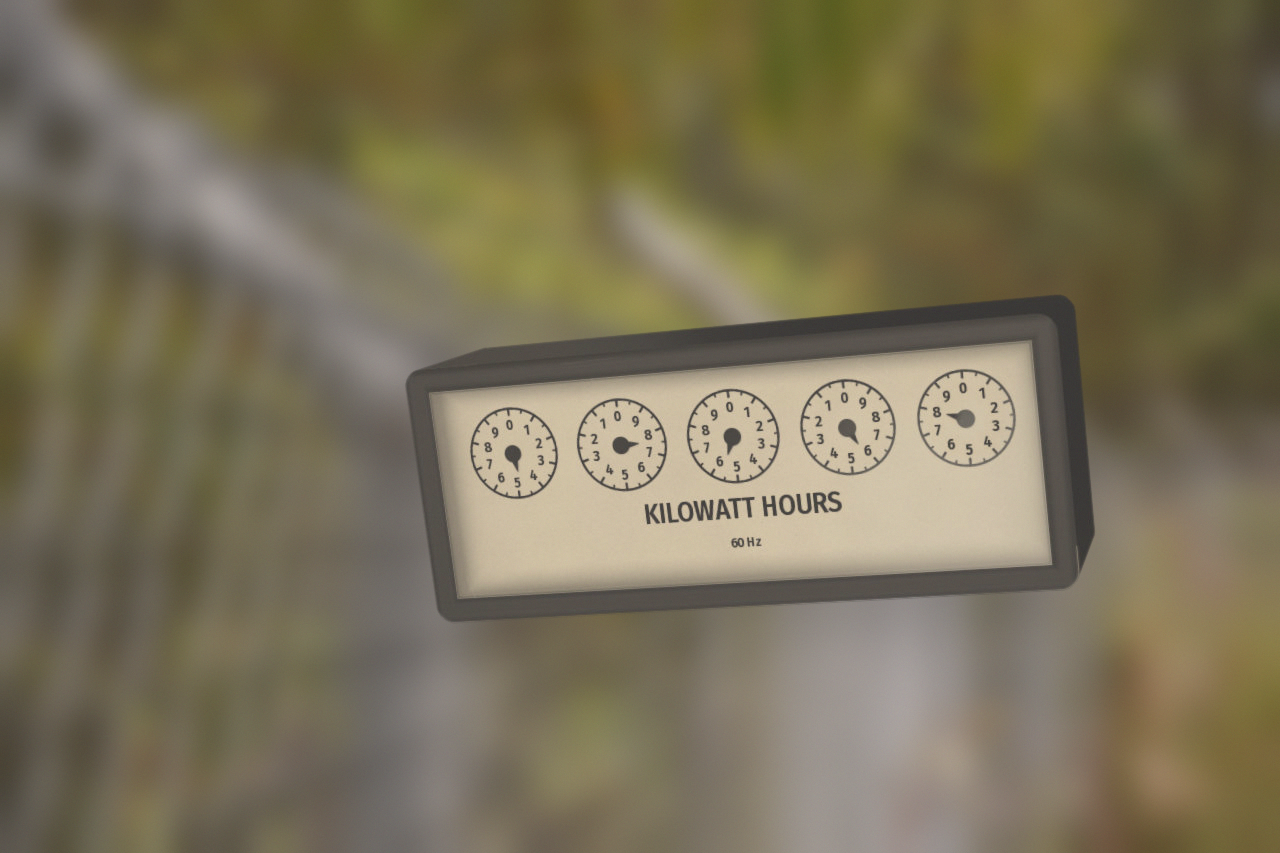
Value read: 47558,kWh
